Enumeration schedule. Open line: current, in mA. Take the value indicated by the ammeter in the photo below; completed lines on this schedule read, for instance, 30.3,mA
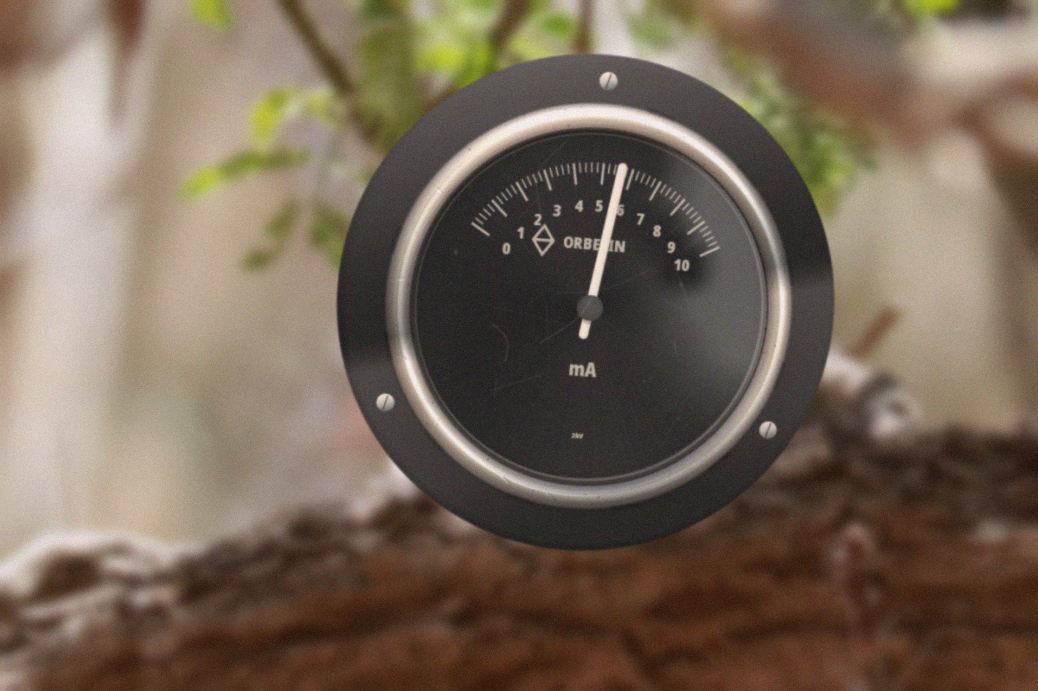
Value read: 5.6,mA
